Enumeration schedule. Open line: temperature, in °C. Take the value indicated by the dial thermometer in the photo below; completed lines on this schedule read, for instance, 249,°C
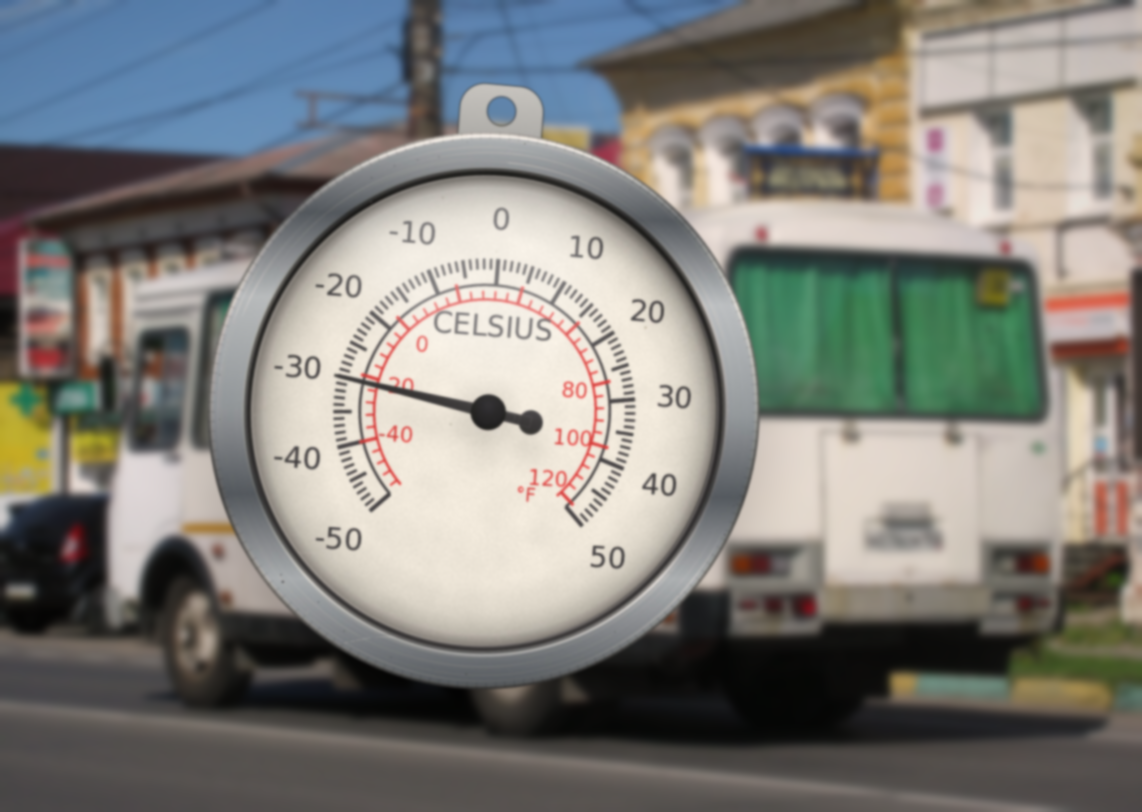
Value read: -30,°C
